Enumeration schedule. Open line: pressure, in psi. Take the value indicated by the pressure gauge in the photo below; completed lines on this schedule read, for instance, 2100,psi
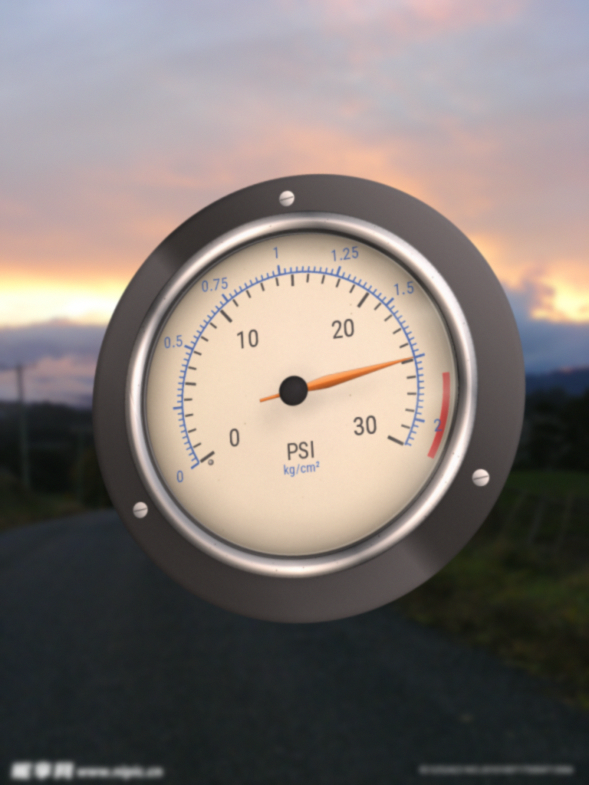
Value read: 25,psi
